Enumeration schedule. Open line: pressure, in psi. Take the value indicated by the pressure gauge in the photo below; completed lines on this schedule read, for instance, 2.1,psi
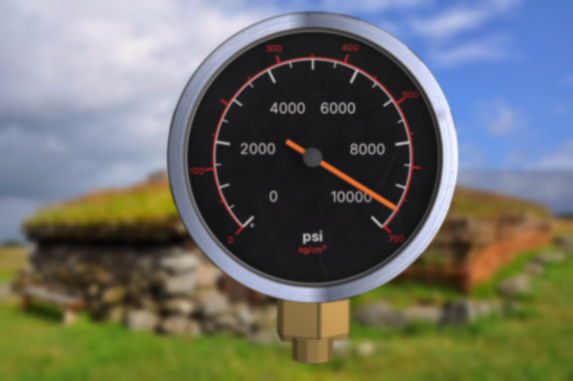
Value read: 9500,psi
